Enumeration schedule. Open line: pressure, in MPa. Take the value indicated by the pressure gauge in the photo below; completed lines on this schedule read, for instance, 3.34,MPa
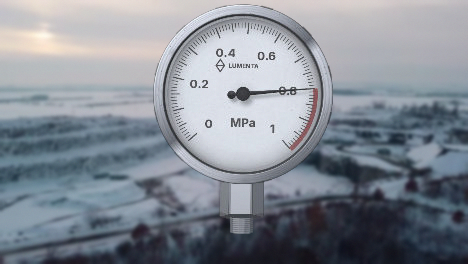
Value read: 0.8,MPa
